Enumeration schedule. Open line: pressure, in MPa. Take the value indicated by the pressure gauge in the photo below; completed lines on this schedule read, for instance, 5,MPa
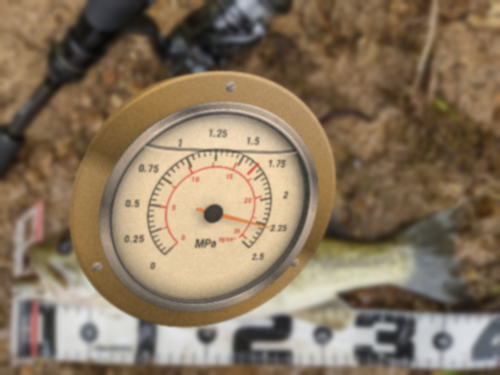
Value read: 2.25,MPa
